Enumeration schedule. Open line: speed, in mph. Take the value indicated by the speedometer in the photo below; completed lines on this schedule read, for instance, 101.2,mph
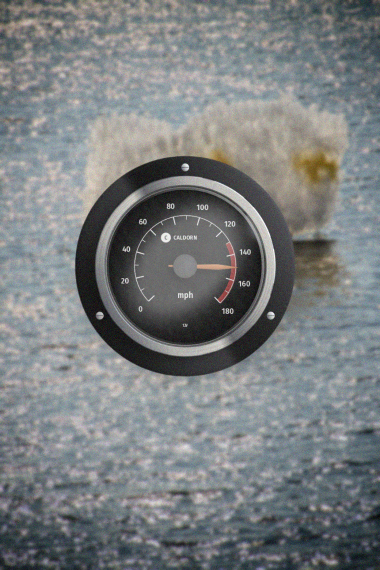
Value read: 150,mph
